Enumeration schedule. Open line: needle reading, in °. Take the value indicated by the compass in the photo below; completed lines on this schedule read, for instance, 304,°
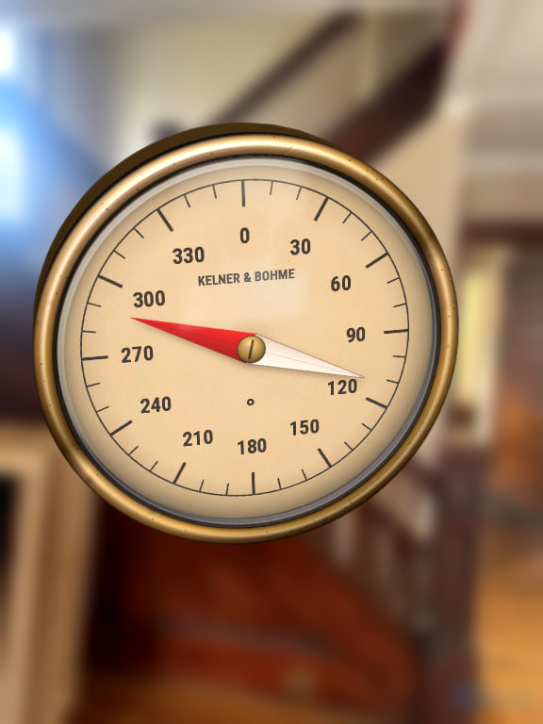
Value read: 290,°
